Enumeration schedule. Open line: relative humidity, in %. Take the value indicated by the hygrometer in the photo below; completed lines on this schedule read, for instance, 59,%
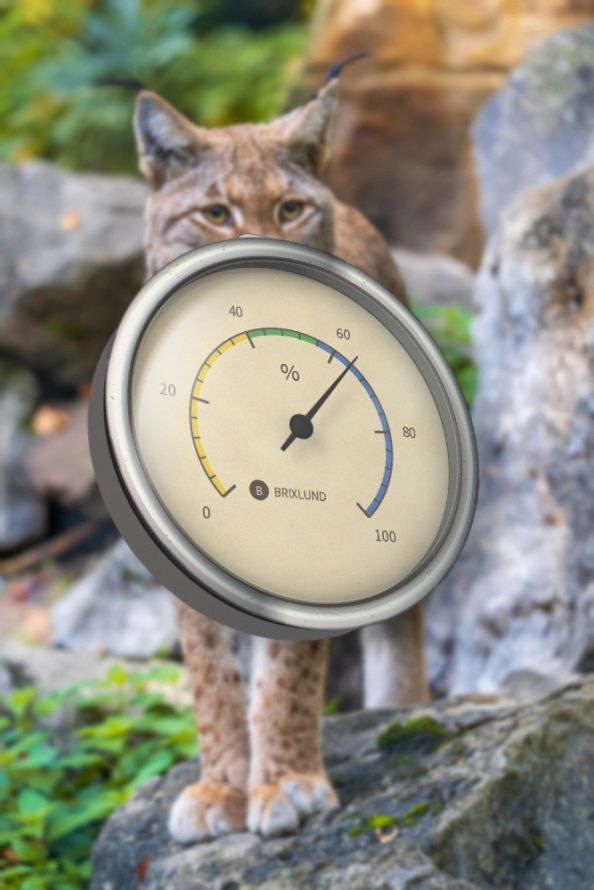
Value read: 64,%
